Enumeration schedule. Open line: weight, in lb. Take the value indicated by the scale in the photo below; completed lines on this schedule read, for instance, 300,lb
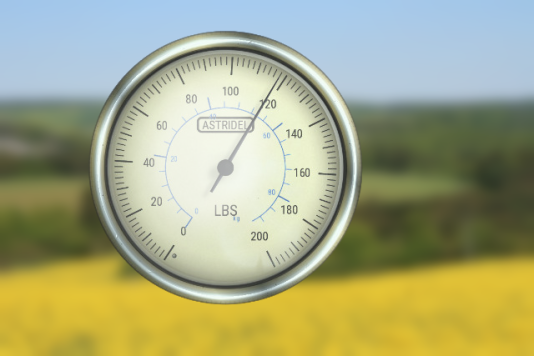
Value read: 118,lb
